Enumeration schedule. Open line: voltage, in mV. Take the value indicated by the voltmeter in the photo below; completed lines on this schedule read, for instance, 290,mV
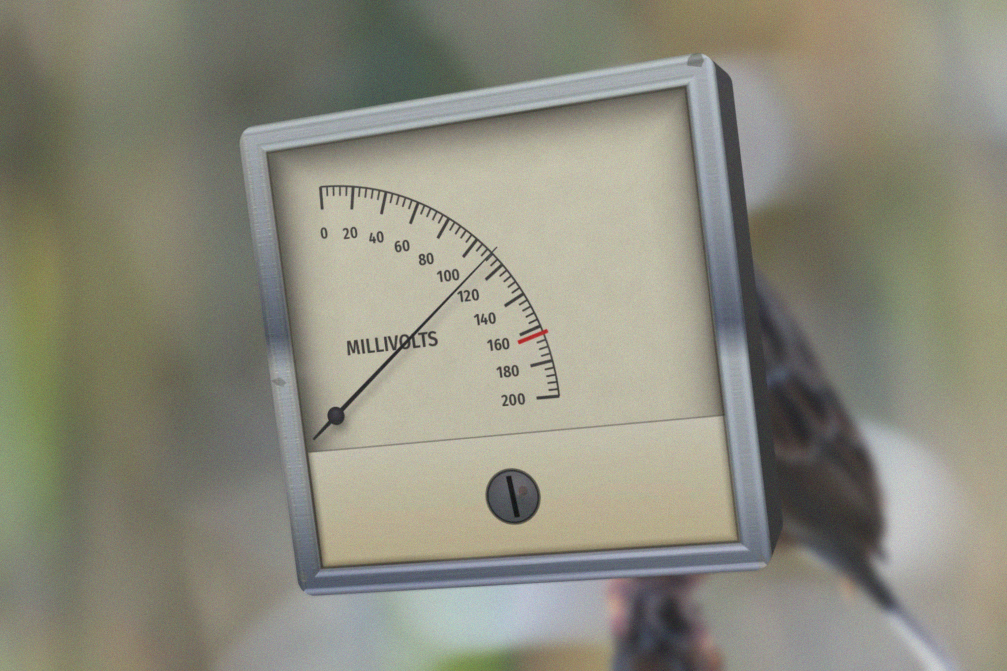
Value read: 112,mV
